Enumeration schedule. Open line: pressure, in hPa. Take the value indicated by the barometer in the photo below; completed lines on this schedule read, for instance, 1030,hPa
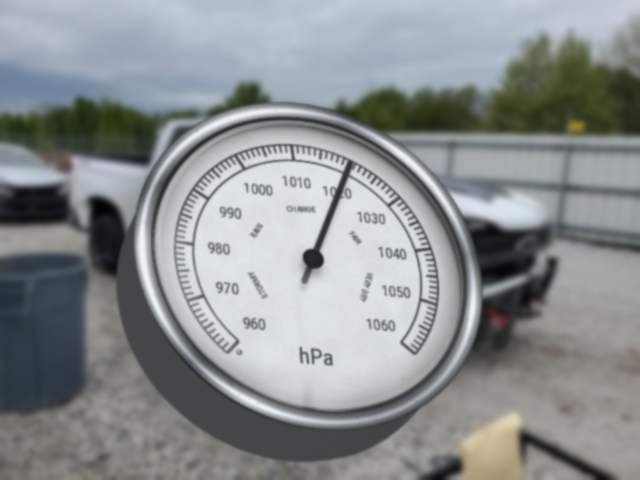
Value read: 1020,hPa
